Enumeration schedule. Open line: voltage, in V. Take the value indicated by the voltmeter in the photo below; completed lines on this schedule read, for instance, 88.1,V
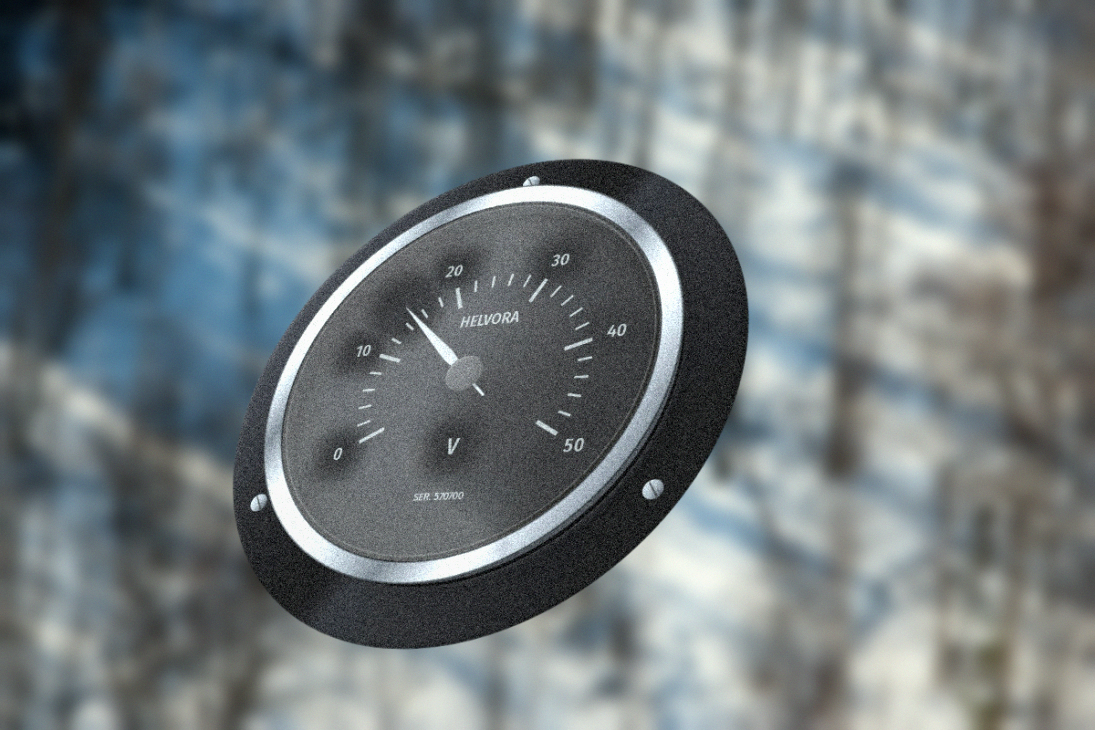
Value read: 15,V
